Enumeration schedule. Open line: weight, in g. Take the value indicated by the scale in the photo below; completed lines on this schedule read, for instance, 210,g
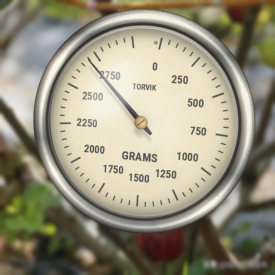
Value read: 2700,g
